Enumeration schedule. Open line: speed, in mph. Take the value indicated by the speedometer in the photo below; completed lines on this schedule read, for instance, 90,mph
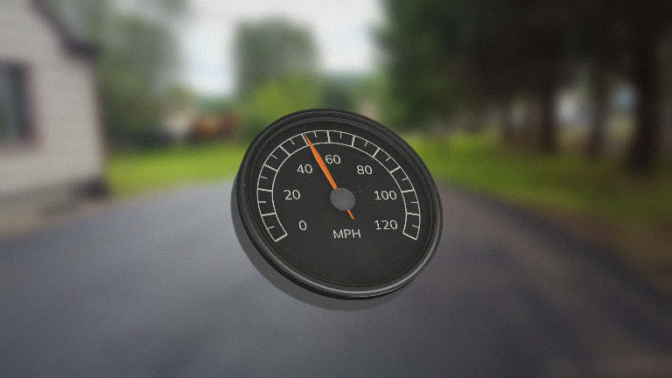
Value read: 50,mph
